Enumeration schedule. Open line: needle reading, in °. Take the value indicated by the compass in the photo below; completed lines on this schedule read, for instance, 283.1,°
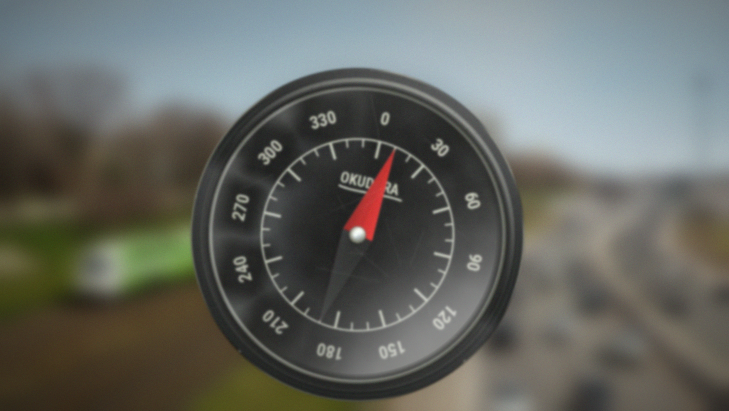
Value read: 10,°
